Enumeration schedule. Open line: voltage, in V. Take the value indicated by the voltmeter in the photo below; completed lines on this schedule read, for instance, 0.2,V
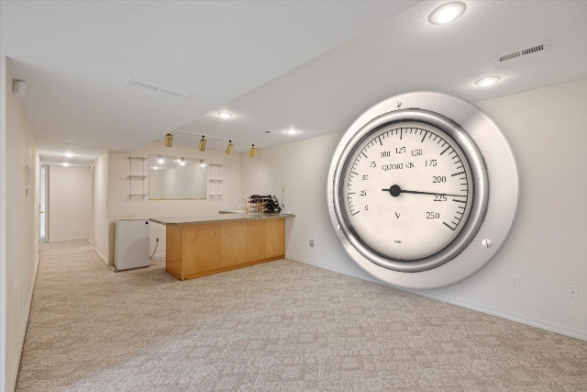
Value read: 220,V
